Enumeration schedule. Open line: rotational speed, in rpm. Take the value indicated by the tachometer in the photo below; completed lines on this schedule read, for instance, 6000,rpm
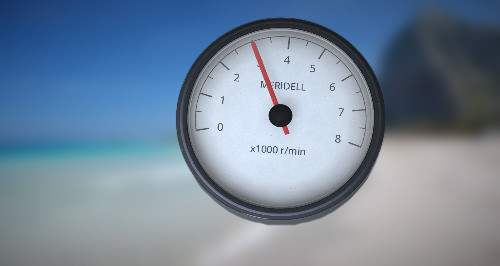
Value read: 3000,rpm
